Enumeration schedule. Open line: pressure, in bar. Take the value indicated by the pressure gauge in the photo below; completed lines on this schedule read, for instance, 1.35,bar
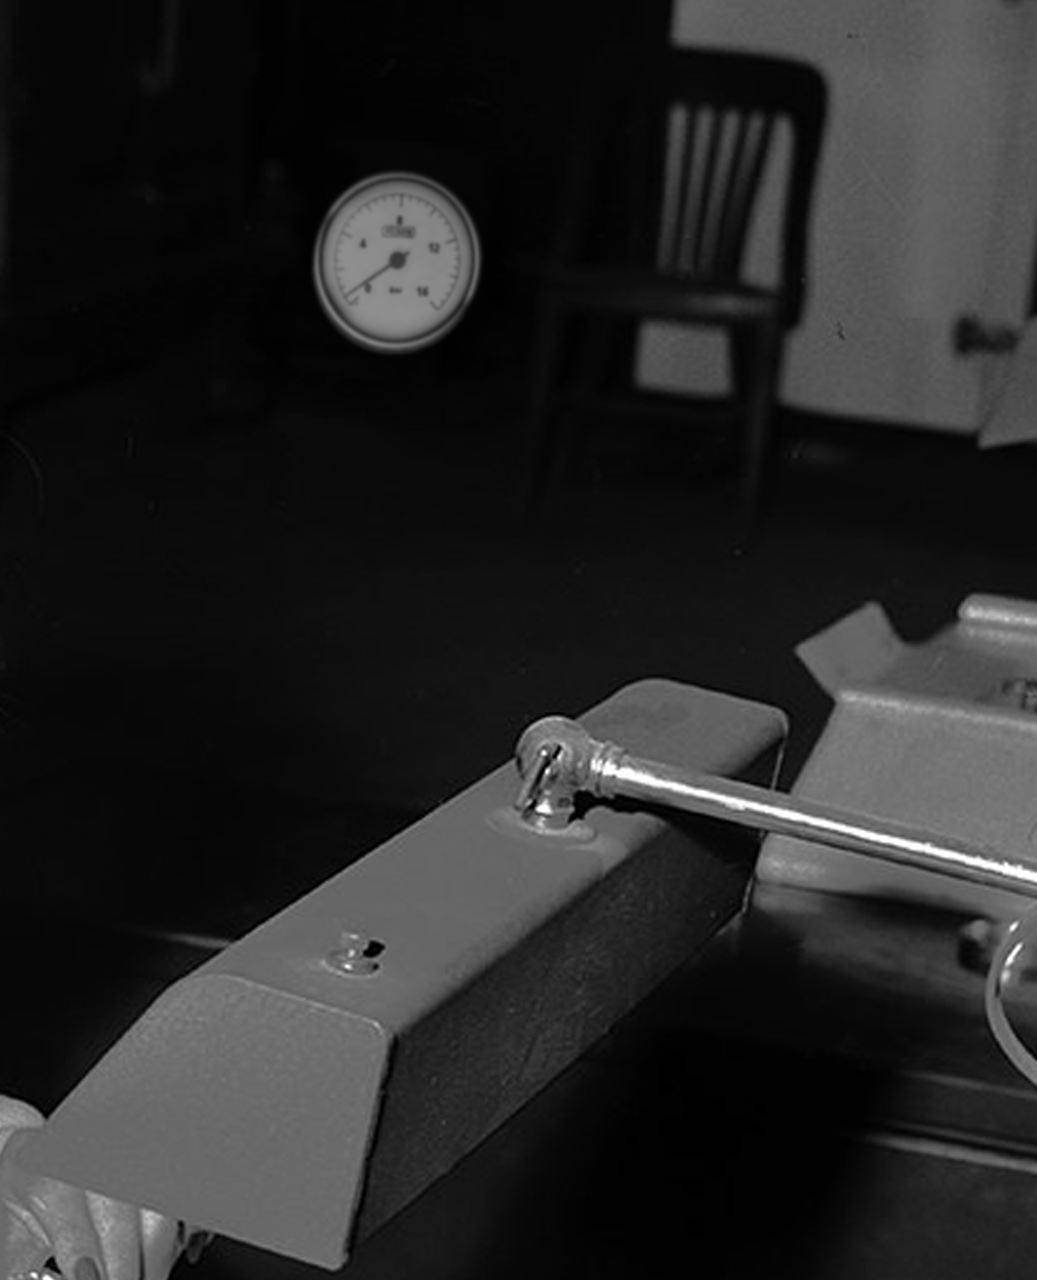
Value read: 0.5,bar
